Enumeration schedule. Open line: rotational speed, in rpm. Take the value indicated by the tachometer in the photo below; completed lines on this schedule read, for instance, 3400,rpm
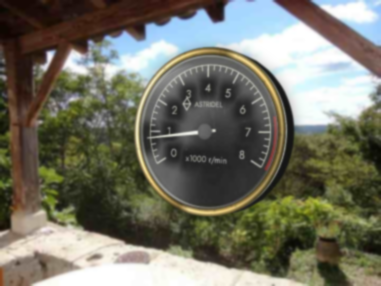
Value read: 800,rpm
